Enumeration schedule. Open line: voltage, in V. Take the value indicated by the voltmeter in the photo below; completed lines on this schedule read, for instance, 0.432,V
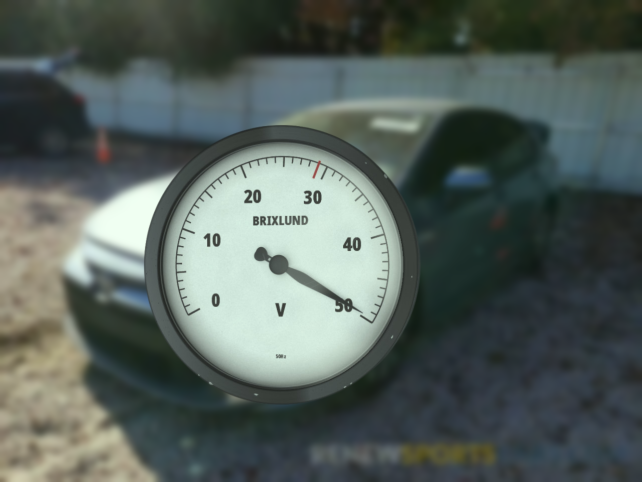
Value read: 49.5,V
